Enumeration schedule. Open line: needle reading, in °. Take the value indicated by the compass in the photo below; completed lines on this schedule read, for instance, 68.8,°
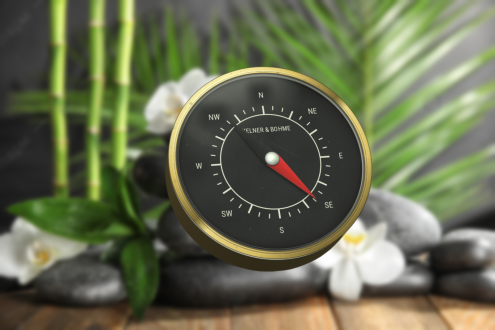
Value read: 140,°
